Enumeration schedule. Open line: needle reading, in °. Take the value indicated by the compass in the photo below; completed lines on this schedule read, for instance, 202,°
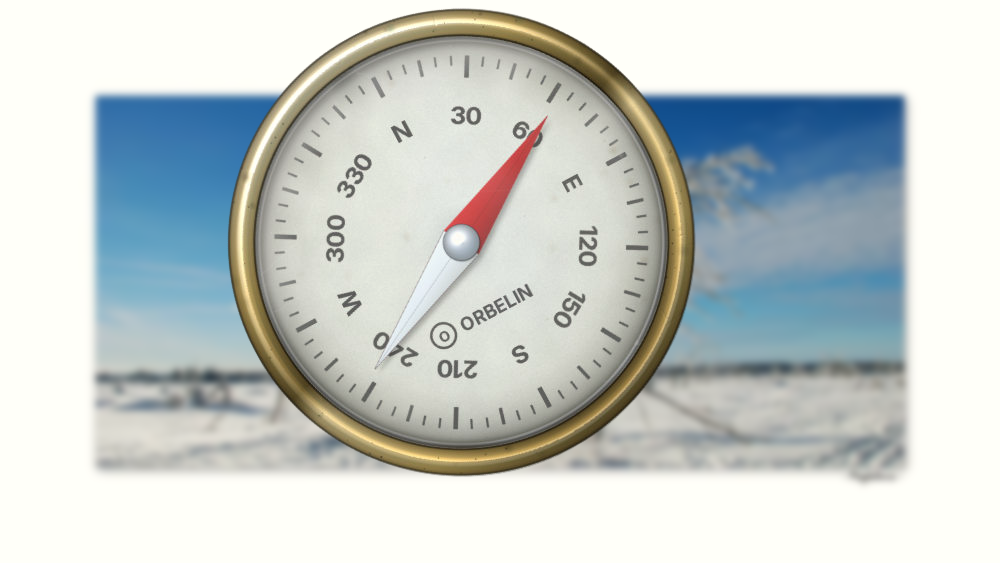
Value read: 62.5,°
